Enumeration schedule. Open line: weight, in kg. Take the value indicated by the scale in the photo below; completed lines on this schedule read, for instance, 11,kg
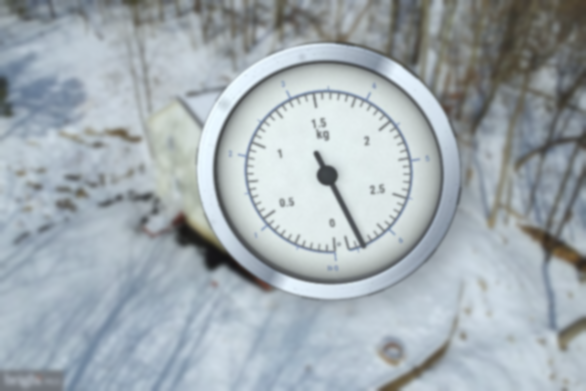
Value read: 2.9,kg
